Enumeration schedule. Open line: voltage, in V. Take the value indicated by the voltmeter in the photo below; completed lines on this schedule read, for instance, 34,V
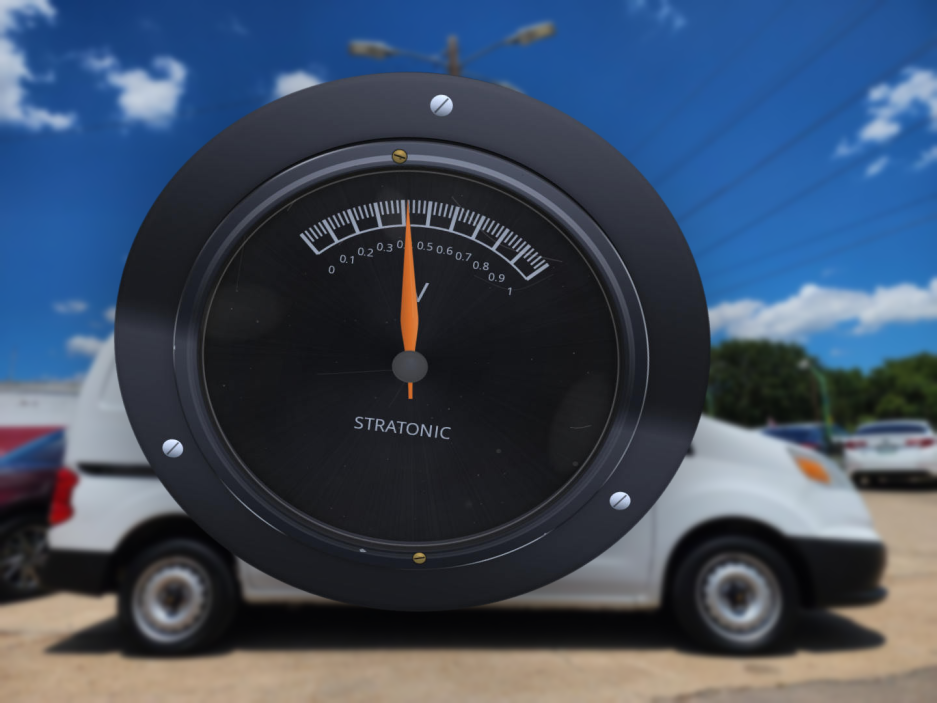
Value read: 0.42,V
